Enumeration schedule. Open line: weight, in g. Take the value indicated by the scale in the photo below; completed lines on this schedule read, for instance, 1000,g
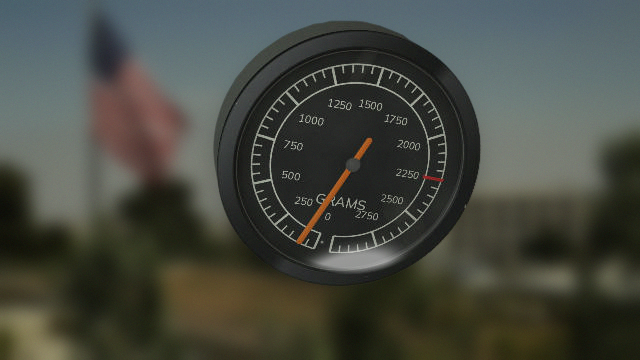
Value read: 100,g
